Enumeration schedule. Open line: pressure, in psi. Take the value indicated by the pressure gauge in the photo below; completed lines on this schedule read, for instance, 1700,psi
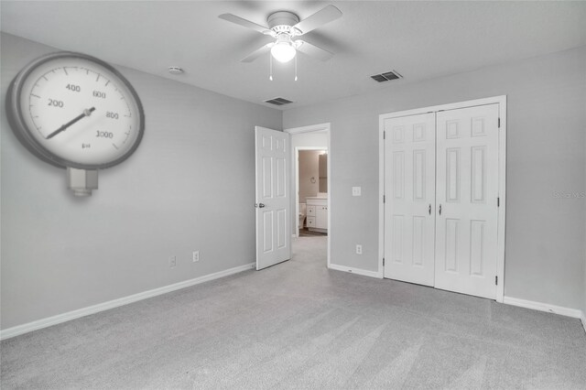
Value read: 0,psi
